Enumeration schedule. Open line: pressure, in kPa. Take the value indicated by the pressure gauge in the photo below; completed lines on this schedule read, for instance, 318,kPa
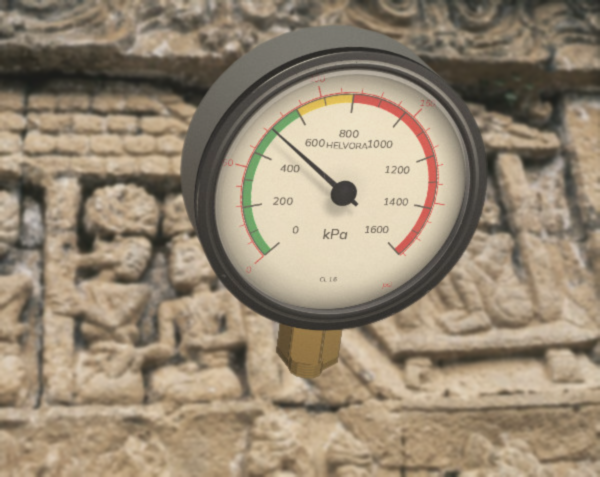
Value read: 500,kPa
